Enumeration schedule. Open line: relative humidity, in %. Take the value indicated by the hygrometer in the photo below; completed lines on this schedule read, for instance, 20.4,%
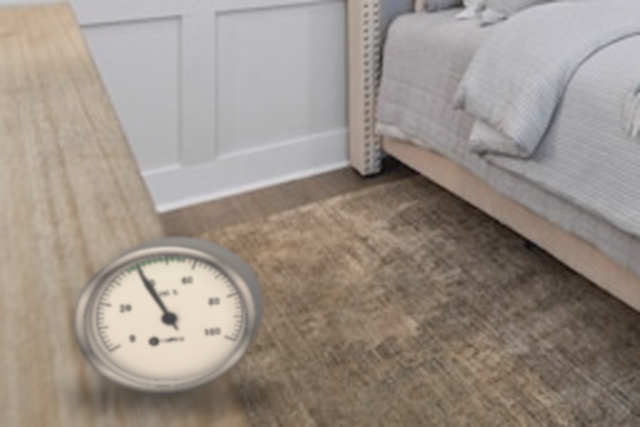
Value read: 40,%
